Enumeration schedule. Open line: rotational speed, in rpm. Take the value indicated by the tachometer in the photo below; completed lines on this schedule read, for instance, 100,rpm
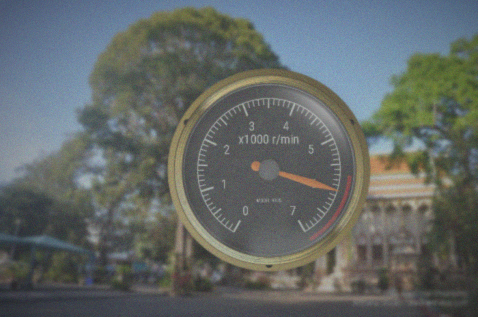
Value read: 6000,rpm
